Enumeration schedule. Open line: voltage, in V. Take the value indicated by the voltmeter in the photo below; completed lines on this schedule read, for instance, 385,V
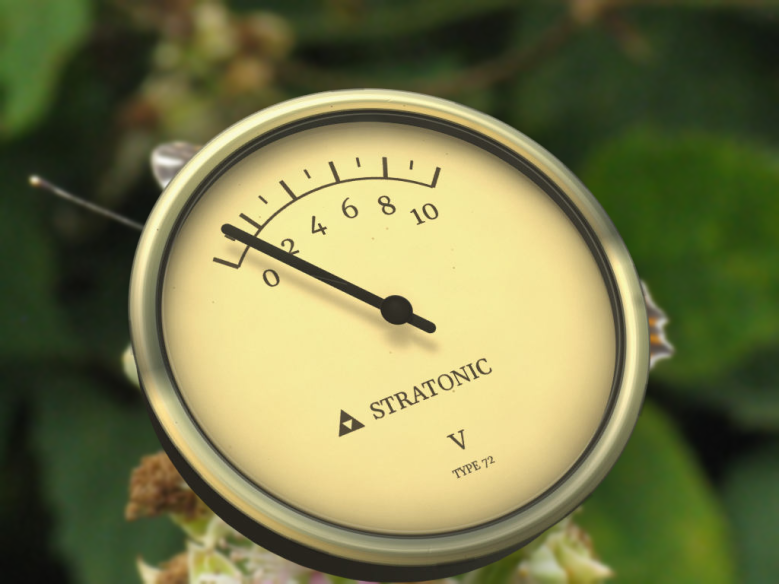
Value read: 1,V
